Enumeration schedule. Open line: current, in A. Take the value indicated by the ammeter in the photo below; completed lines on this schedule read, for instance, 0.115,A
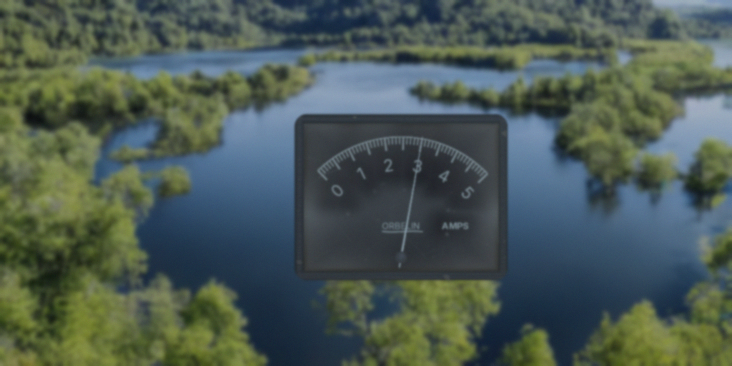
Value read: 3,A
